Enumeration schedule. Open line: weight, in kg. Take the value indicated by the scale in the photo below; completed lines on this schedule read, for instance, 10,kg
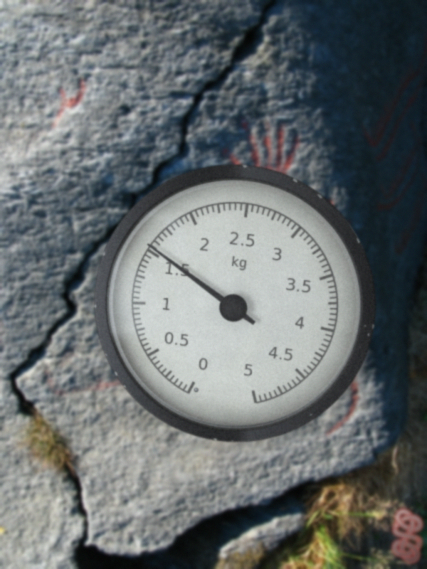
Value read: 1.55,kg
